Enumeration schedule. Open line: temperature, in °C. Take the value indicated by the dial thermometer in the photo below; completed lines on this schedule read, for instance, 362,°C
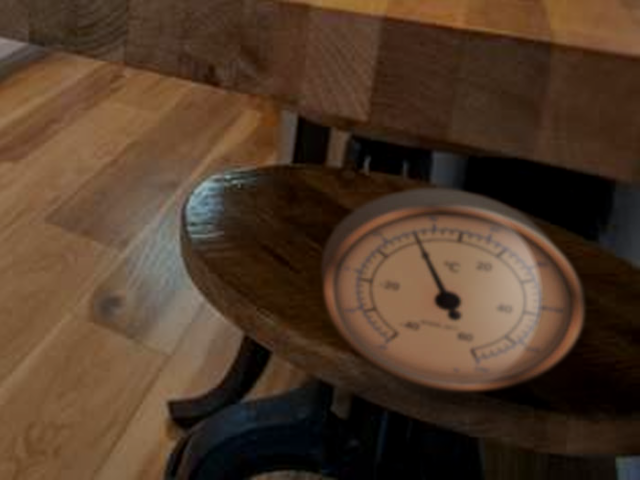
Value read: 0,°C
